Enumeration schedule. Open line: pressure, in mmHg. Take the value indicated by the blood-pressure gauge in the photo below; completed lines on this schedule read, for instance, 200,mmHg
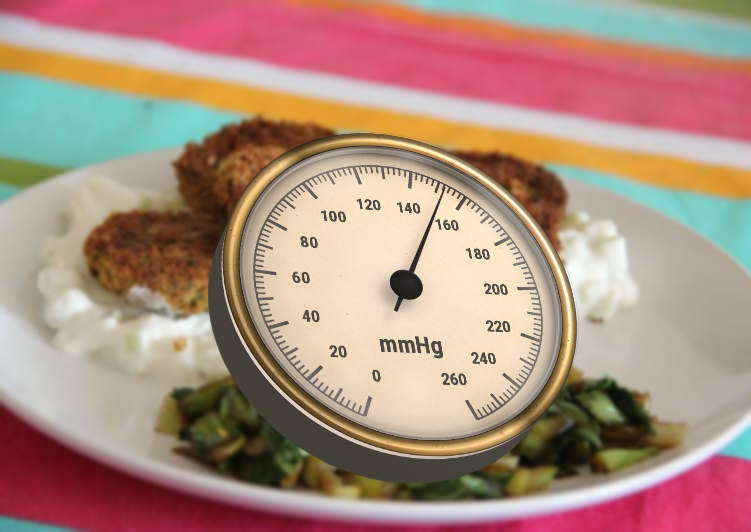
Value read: 152,mmHg
